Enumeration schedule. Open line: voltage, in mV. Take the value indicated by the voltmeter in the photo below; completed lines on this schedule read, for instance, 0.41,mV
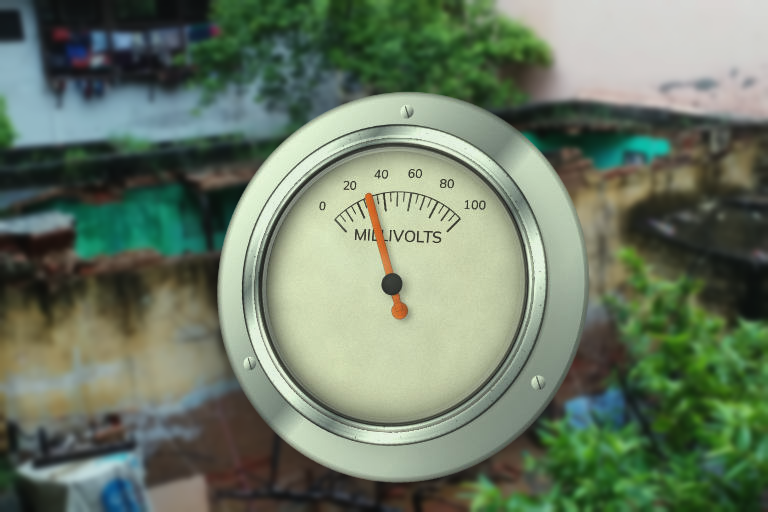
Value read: 30,mV
